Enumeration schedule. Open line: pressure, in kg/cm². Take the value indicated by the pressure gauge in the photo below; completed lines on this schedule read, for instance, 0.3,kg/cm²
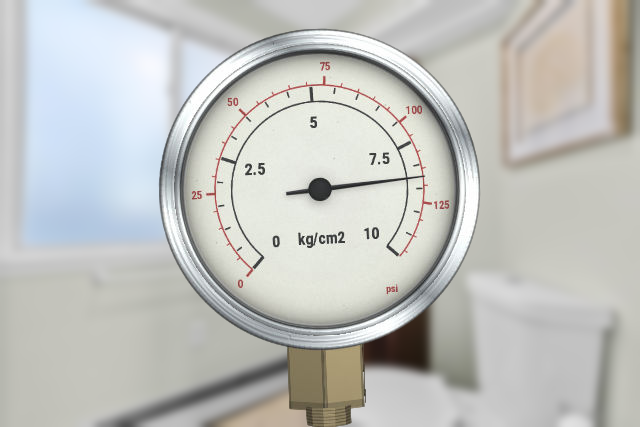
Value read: 8.25,kg/cm²
